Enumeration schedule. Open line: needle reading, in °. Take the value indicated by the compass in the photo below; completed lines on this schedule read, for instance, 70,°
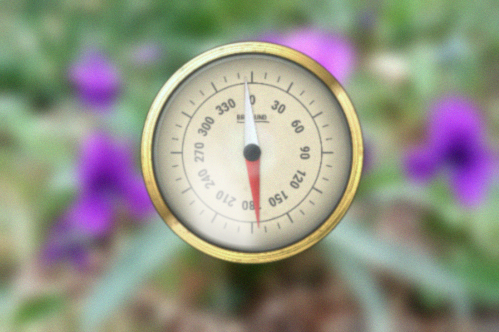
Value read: 175,°
